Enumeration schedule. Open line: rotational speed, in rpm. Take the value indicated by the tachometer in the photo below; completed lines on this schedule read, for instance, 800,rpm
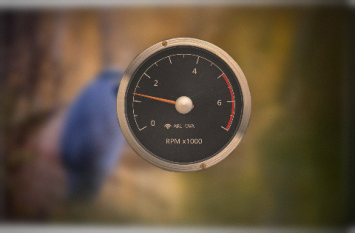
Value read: 1250,rpm
